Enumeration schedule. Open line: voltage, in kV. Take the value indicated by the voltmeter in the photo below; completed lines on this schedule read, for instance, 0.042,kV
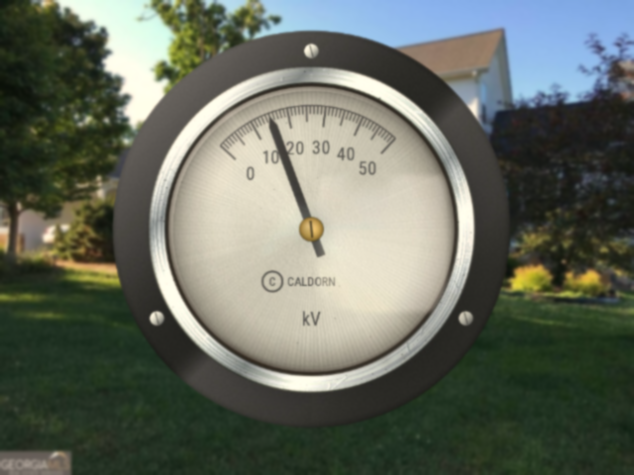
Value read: 15,kV
